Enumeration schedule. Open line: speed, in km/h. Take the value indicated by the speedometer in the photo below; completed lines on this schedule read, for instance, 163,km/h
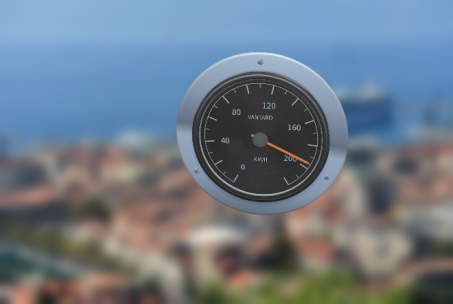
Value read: 195,km/h
